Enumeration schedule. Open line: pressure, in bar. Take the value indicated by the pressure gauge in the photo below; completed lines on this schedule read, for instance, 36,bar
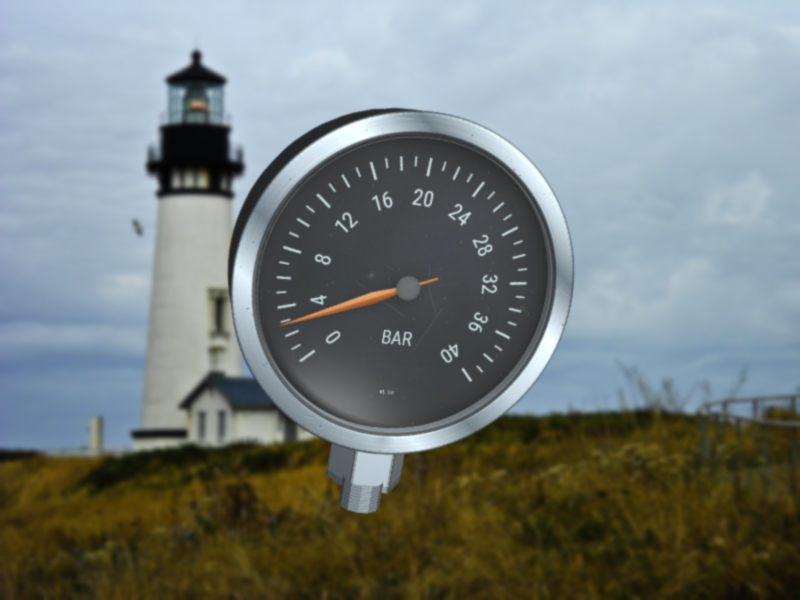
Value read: 3,bar
